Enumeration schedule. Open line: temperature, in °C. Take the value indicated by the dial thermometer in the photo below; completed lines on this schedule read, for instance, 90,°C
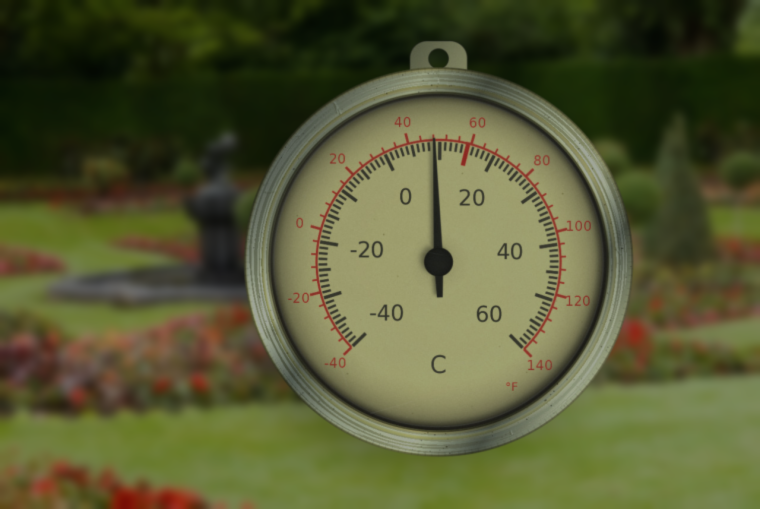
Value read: 9,°C
